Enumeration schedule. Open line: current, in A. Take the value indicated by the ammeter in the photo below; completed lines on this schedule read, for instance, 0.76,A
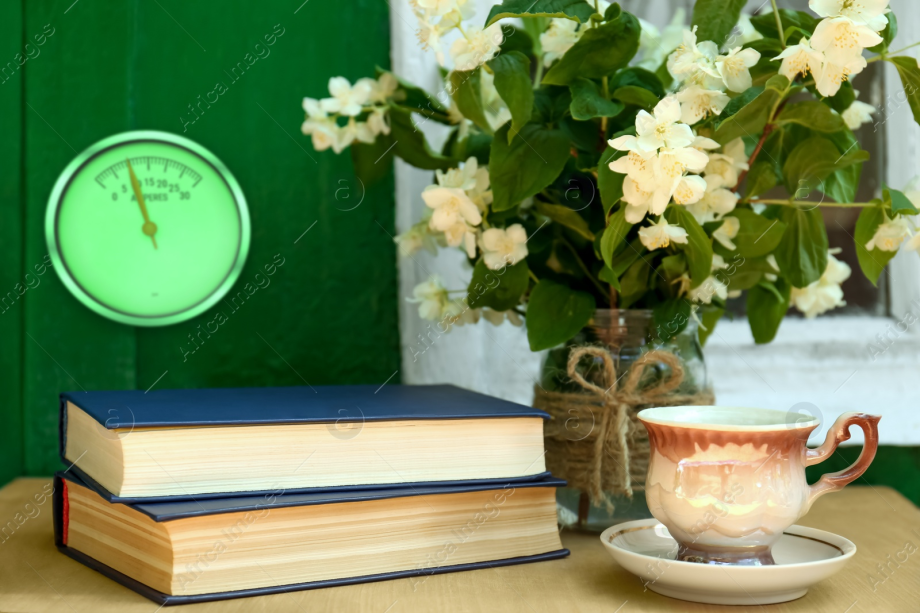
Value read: 10,A
